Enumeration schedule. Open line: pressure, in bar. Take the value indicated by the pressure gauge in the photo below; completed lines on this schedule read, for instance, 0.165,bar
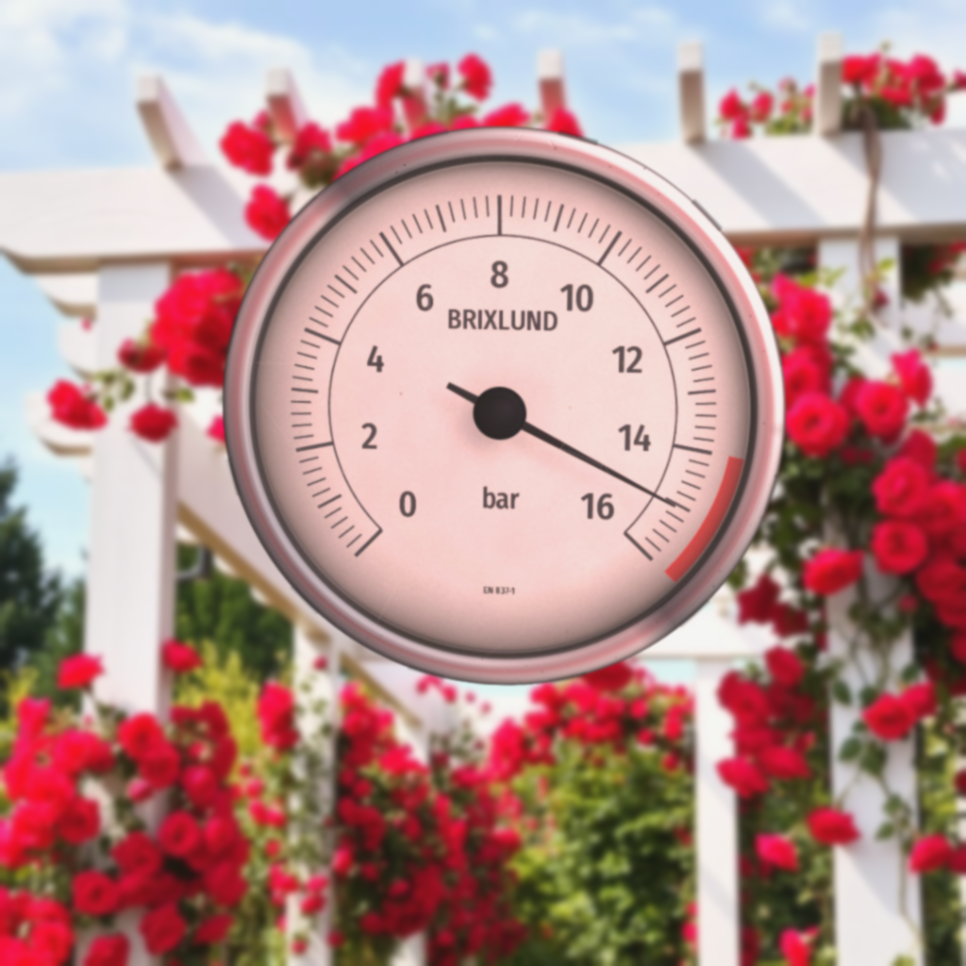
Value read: 15,bar
